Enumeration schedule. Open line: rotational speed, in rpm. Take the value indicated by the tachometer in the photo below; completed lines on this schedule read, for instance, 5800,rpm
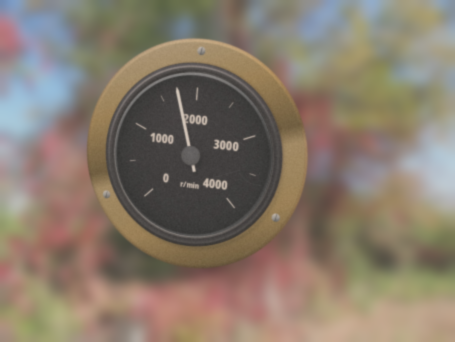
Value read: 1750,rpm
